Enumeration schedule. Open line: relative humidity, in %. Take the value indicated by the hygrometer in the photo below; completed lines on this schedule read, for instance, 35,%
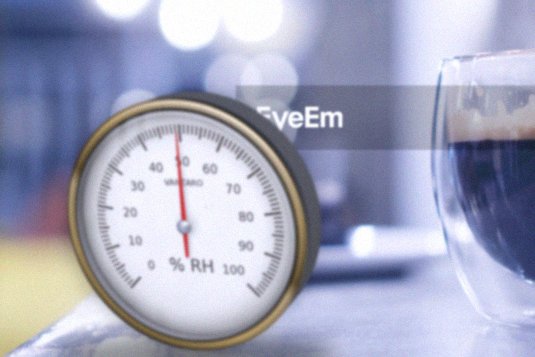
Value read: 50,%
